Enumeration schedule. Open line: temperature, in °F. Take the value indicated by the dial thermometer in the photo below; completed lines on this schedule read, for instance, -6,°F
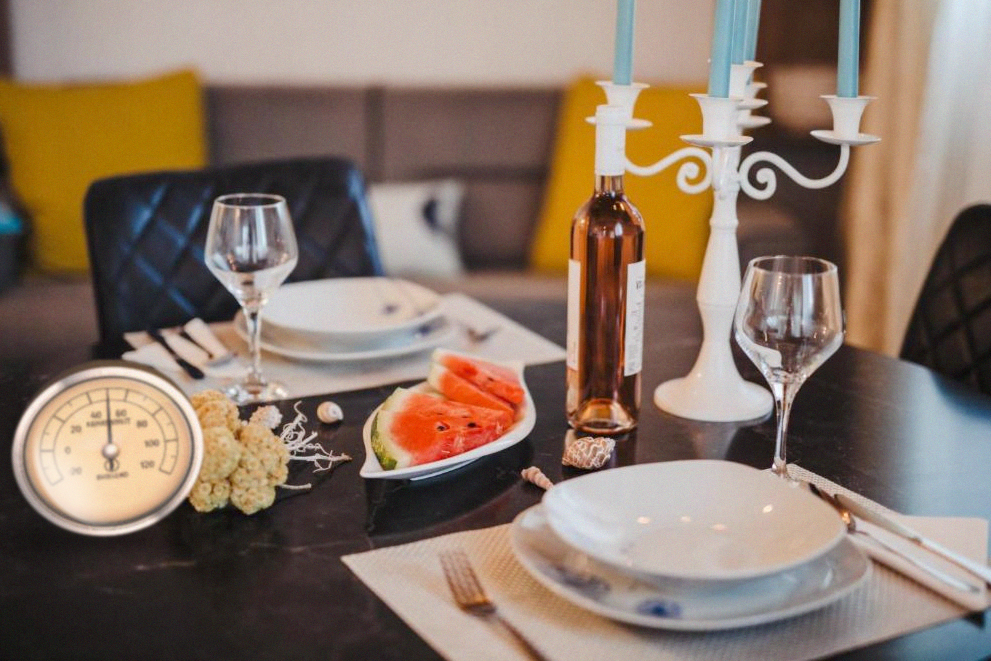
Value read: 50,°F
